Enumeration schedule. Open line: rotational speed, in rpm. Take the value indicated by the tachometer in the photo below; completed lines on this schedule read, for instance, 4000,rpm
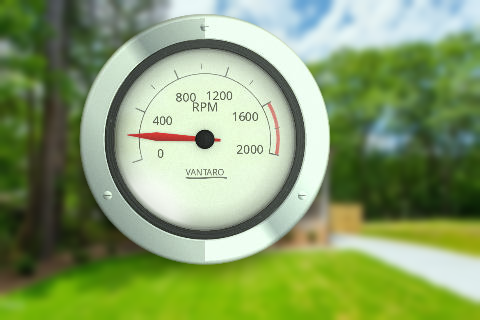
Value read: 200,rpm
